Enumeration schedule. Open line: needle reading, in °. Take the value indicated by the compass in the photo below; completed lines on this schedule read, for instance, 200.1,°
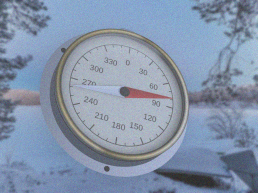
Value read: 80,°
